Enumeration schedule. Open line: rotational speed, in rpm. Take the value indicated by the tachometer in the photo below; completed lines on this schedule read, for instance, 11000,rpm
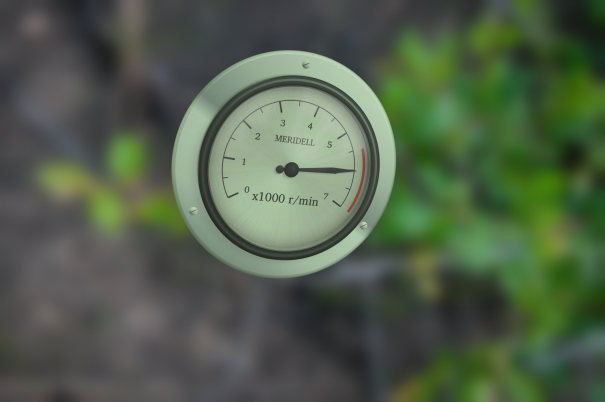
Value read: 6000,rpm
